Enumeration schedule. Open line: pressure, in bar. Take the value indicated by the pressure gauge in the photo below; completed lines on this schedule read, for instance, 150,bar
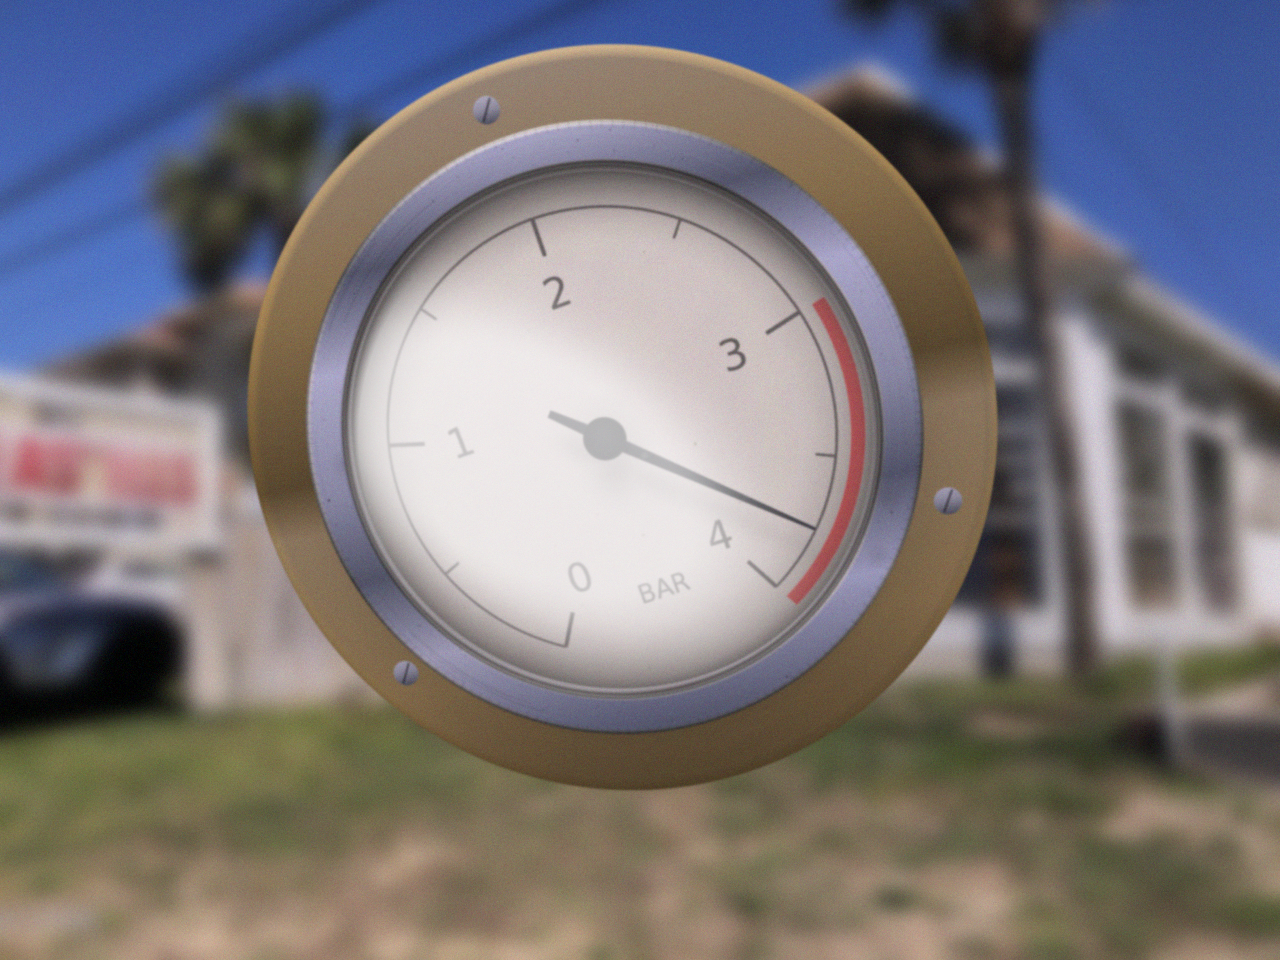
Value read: 3.75,bar
